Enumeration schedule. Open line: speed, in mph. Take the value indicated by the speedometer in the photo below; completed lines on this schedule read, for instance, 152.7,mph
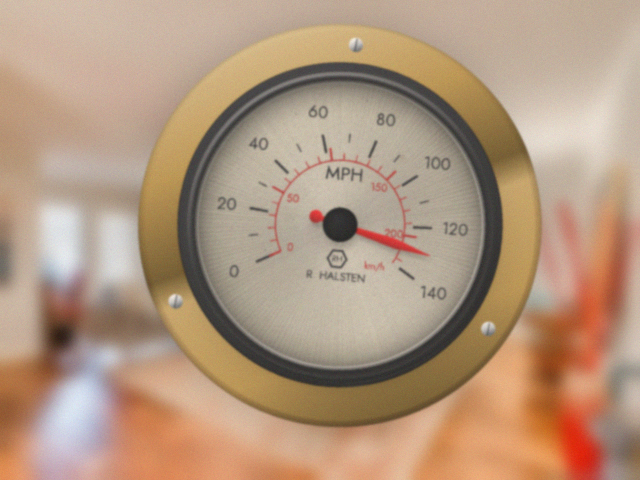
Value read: 130,mph
